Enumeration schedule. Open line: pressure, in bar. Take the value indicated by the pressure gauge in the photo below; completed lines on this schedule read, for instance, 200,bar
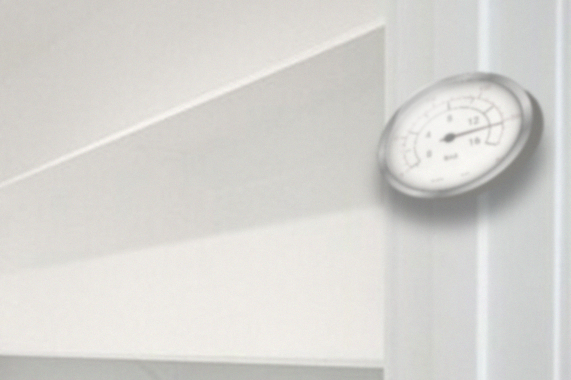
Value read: 14,bar
